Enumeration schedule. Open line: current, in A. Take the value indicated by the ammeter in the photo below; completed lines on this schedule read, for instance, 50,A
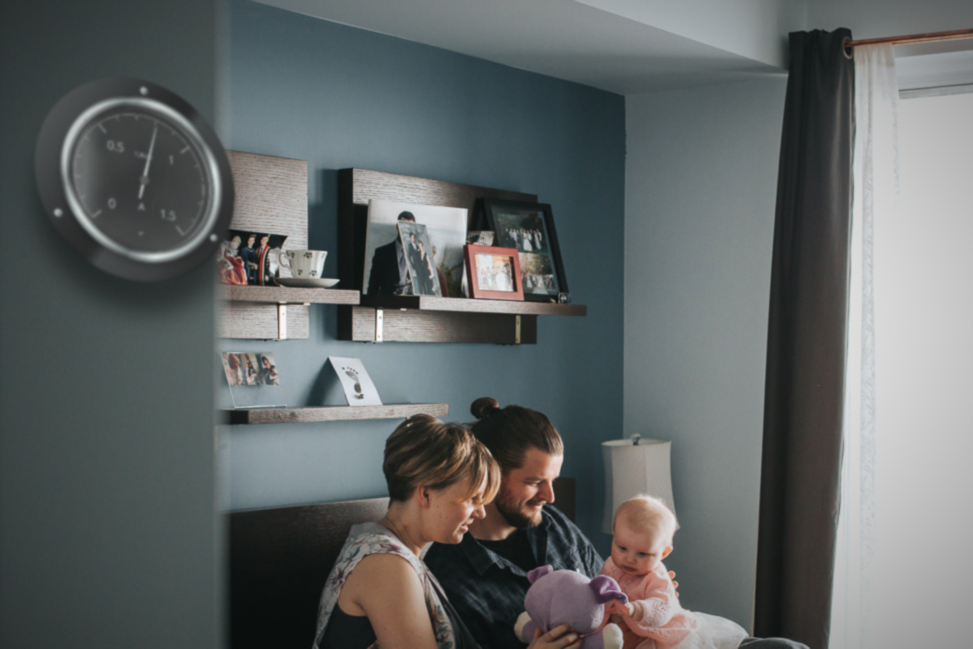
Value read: 0.8,A
